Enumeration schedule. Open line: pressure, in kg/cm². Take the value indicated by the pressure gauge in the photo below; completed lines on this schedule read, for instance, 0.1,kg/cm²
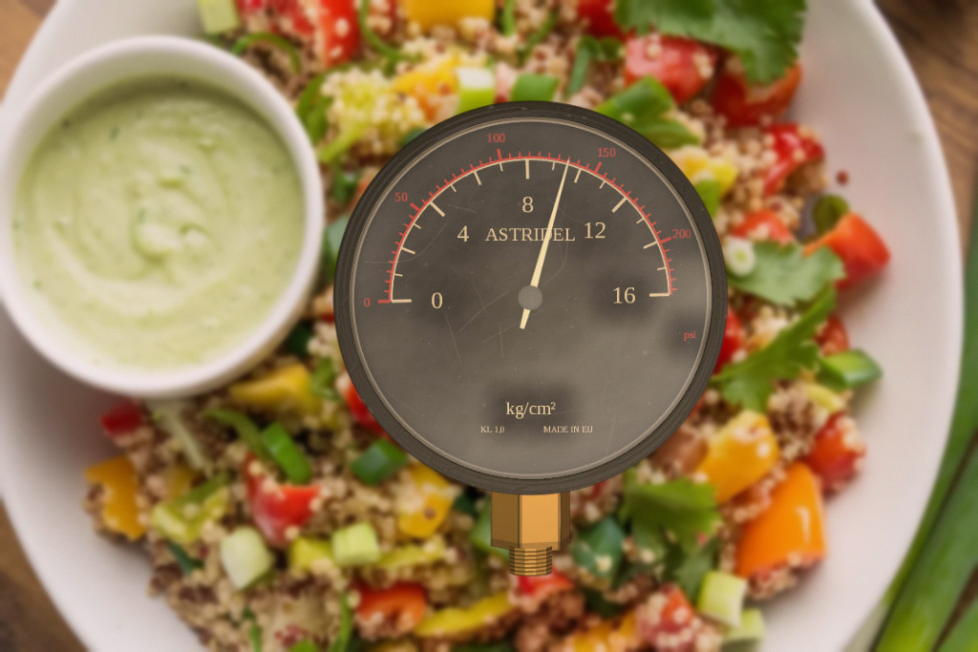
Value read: 9.5,kg/cm²
